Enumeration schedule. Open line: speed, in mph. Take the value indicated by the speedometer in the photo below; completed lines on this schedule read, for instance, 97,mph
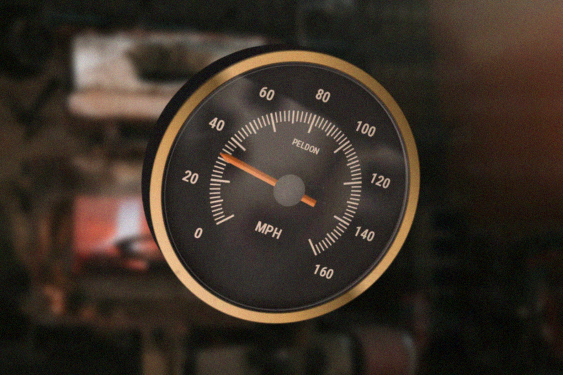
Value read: 32,mph
